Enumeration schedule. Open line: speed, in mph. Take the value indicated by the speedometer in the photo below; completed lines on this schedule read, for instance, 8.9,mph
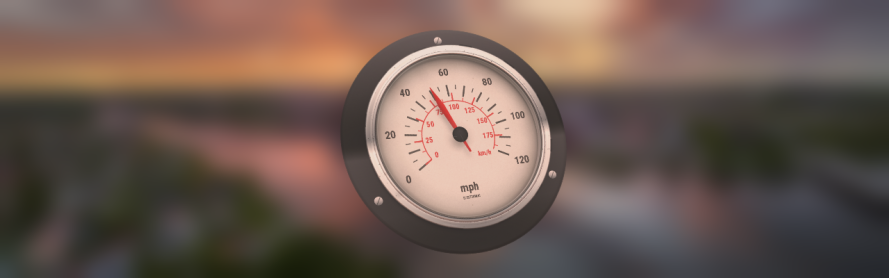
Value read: 50,mph
